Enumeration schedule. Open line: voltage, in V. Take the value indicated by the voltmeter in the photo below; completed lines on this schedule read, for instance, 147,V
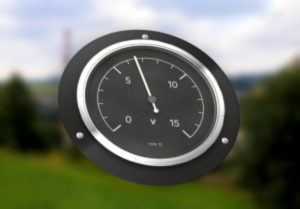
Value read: 6.5,V
